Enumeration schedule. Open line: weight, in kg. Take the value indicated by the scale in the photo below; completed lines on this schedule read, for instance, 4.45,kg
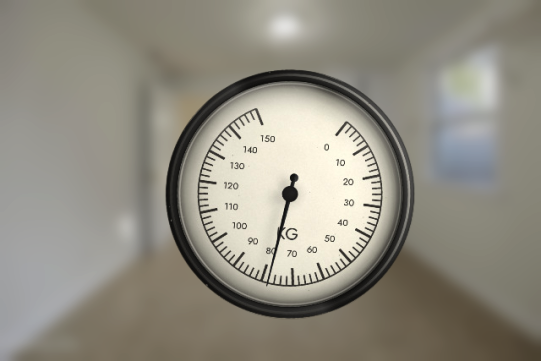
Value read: 78,kg
